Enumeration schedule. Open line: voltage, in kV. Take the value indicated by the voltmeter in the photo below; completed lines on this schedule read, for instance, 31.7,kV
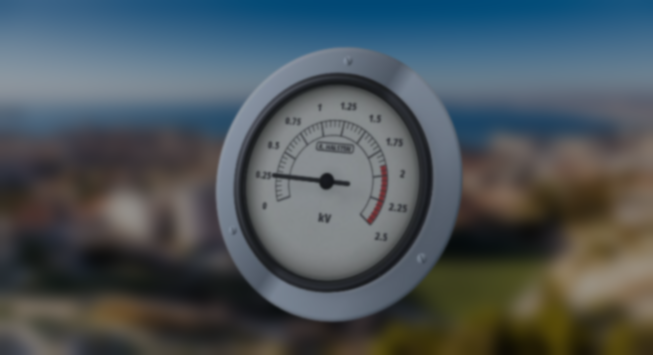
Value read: 0.25,kV
